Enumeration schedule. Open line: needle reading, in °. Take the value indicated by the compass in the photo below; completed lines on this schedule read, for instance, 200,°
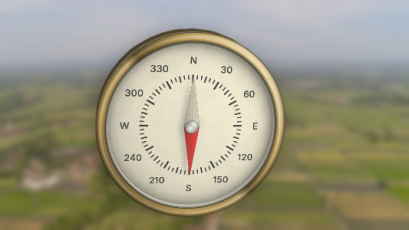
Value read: 180,°
